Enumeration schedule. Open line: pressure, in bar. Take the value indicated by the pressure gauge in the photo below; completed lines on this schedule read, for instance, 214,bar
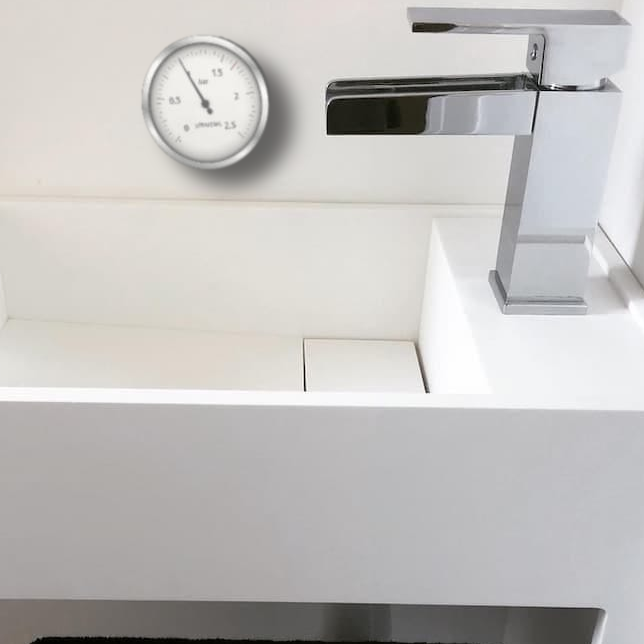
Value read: 1,bar
